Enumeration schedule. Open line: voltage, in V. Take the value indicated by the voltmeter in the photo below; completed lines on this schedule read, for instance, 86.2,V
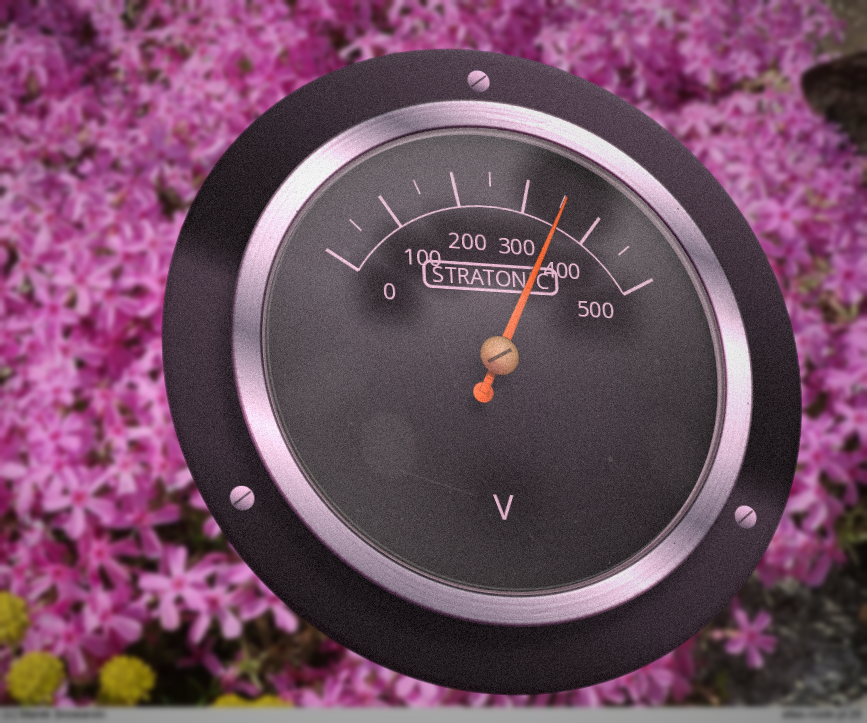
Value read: 350,V
